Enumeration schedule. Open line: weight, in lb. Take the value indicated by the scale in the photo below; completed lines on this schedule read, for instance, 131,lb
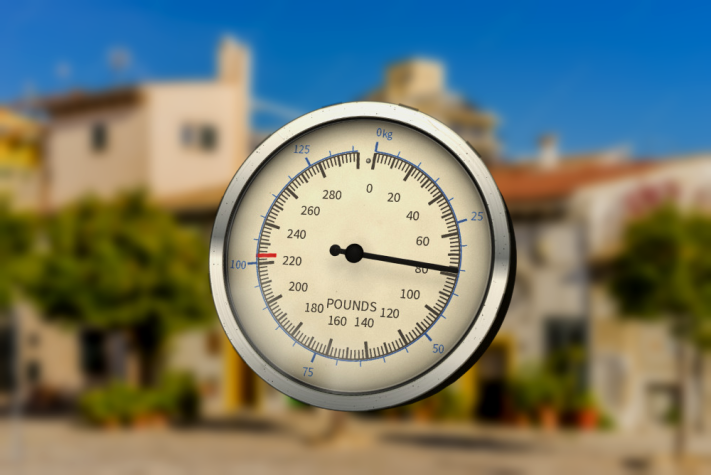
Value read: 78,lb
